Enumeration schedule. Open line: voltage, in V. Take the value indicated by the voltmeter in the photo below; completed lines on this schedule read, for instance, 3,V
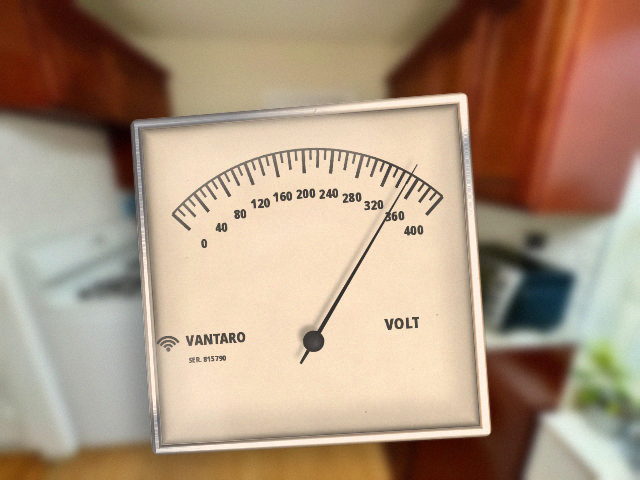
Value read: 350,V
